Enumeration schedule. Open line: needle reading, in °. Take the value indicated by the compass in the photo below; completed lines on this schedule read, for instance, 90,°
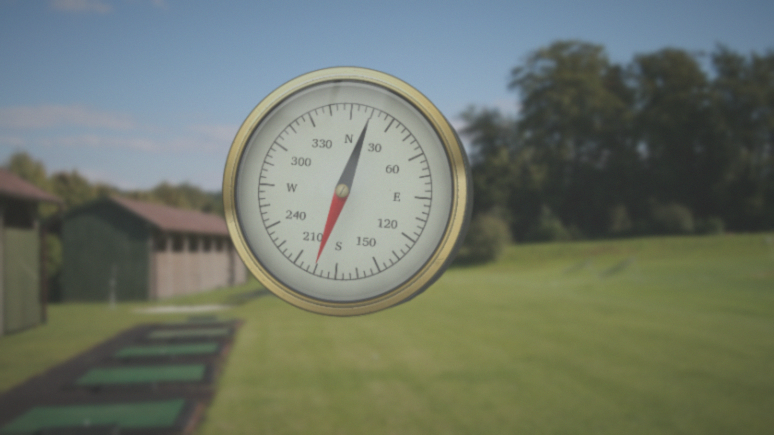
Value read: 195,°
